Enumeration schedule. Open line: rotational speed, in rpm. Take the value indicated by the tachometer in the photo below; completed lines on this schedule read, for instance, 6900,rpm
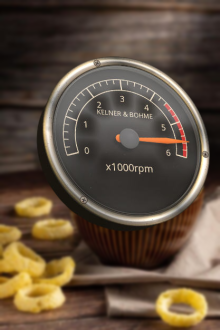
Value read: 5600,rpm
